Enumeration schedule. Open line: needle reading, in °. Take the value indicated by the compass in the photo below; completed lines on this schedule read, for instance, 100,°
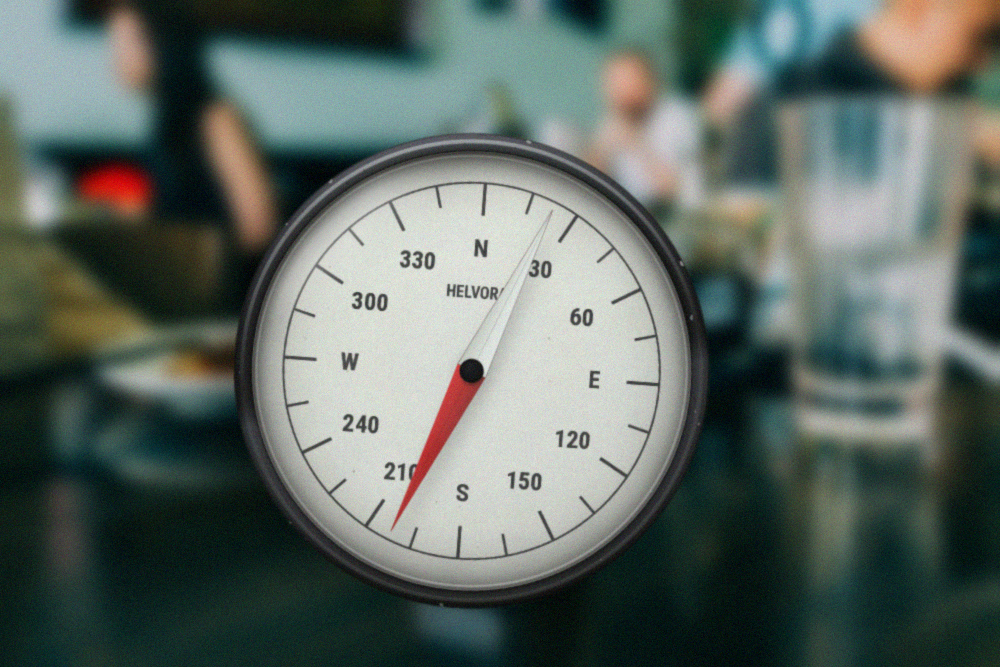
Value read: 202.5,°
